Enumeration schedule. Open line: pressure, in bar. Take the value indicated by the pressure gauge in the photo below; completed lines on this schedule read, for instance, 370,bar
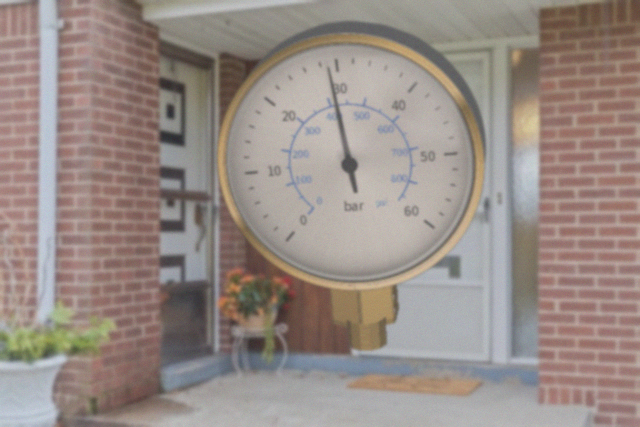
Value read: 29,bar
